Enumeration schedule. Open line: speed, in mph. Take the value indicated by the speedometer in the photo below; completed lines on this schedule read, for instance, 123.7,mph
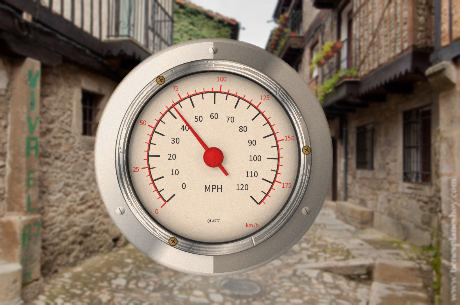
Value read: 42.5,mph
